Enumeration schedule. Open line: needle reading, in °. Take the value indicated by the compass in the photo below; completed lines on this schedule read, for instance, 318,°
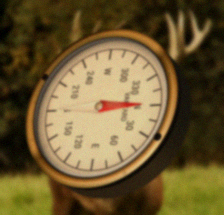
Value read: 0,°
